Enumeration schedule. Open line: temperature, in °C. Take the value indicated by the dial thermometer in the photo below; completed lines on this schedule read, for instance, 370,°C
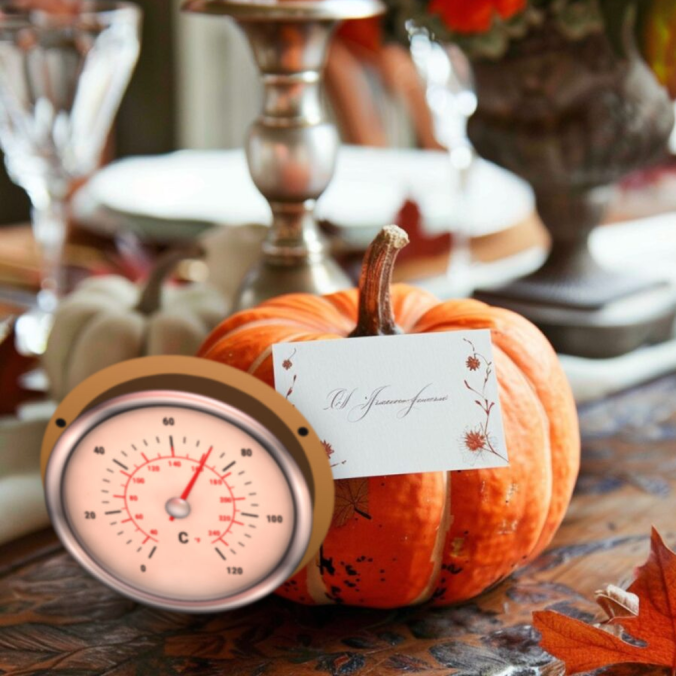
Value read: 72,°C
